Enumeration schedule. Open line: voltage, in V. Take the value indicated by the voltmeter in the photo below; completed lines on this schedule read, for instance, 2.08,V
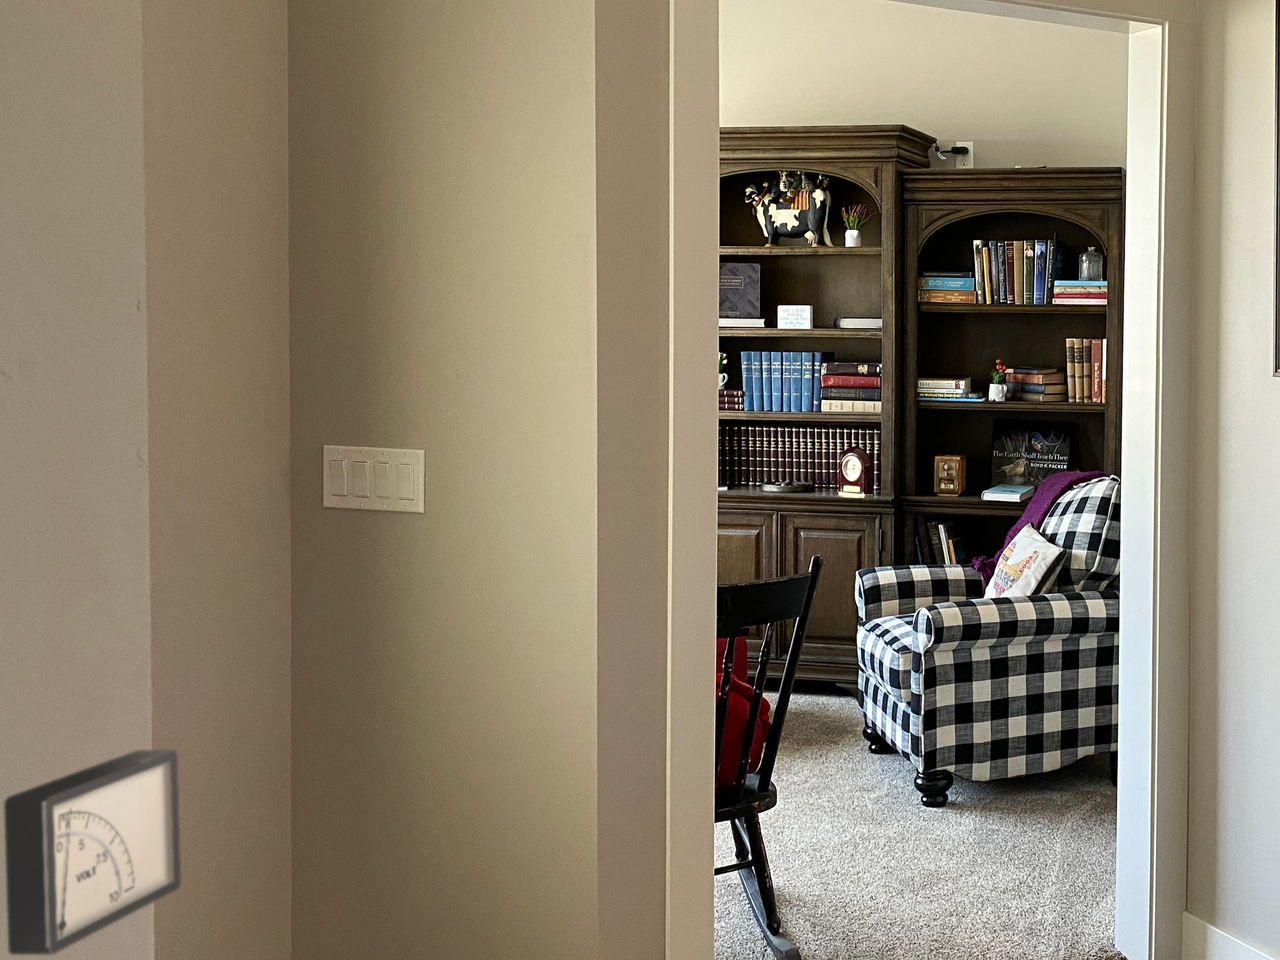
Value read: 2.5,V
